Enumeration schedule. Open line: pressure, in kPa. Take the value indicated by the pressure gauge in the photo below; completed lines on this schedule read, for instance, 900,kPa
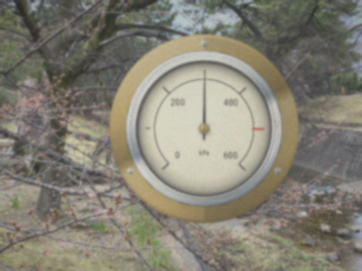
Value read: 300,kPa
